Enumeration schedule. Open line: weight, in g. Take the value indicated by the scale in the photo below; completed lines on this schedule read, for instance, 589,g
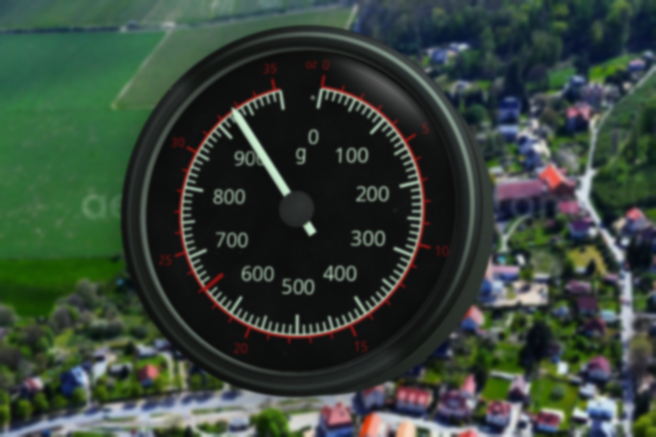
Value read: 930,g
